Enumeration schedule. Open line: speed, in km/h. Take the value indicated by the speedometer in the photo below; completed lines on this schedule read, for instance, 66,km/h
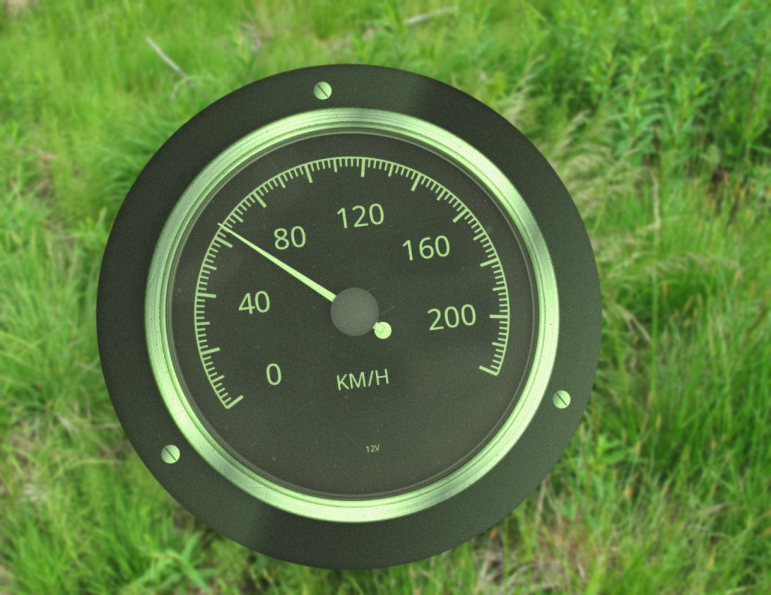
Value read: 64,km/h
